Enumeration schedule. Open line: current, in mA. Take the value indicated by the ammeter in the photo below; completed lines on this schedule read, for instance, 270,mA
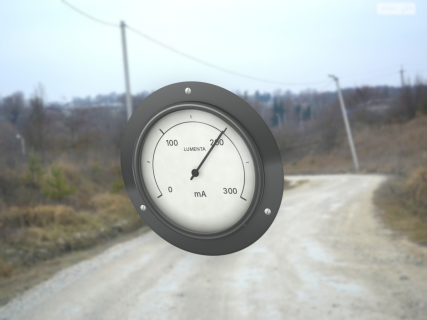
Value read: 200,mA
